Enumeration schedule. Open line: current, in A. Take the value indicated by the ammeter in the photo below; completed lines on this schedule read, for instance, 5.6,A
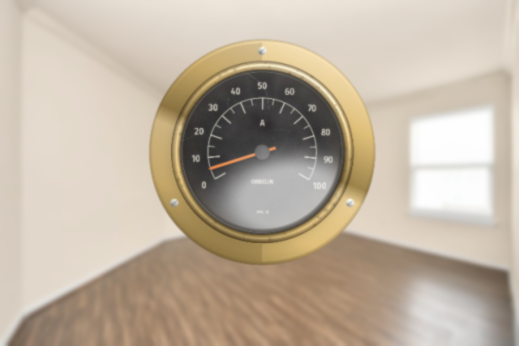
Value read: 5,A
